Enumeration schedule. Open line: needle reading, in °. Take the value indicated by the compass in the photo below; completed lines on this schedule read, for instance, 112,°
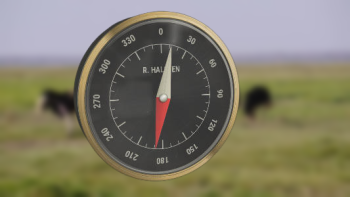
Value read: 190,°
